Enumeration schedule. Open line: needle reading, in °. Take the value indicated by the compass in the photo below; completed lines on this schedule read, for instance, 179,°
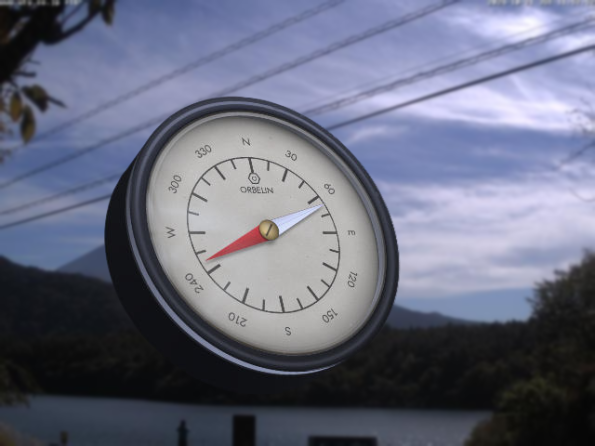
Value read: 247.5,°
